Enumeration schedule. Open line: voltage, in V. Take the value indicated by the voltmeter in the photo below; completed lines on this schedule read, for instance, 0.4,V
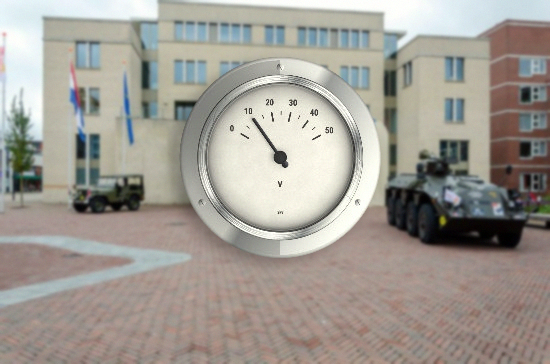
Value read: 10,V
